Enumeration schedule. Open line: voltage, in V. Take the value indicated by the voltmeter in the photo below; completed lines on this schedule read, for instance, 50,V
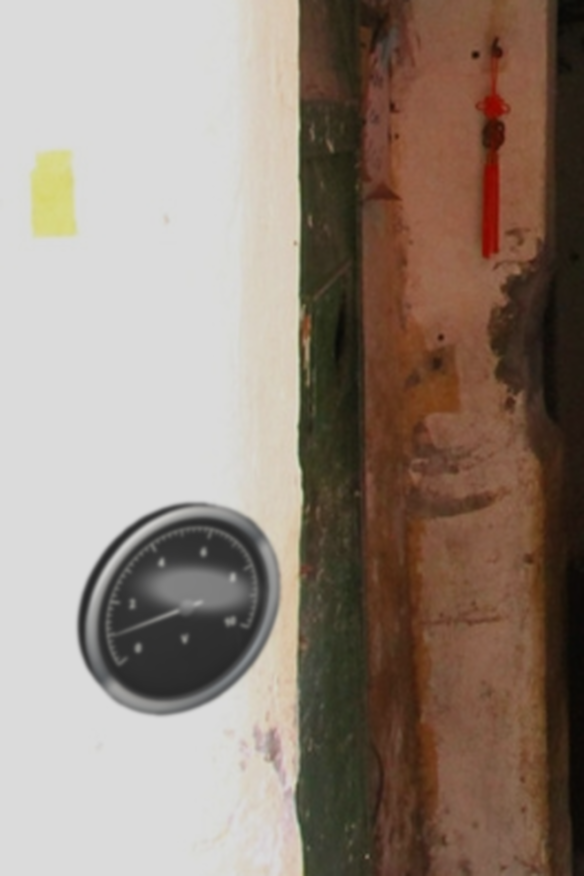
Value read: 1,V
